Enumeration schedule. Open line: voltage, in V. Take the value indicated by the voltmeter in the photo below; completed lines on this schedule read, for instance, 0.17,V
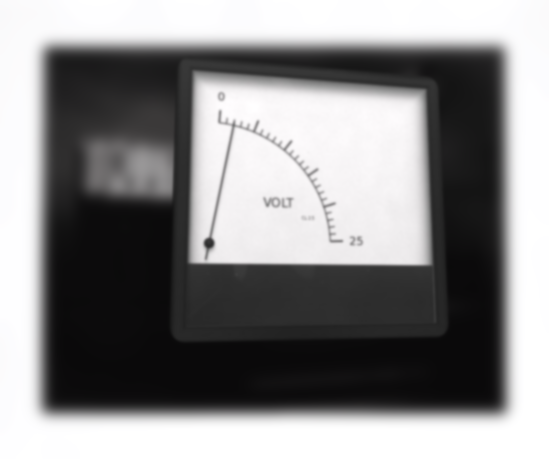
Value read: 2,V
